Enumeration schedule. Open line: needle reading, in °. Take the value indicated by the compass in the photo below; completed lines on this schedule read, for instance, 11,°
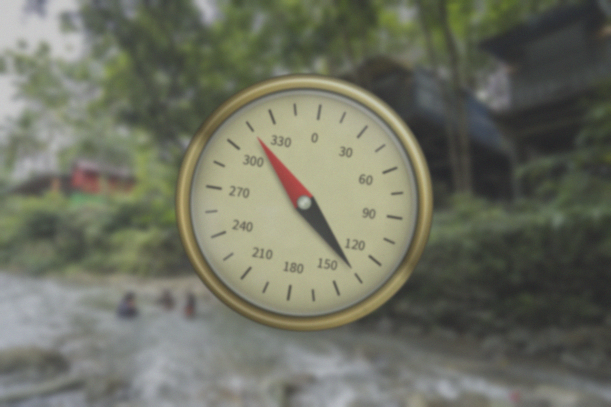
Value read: 315,°
